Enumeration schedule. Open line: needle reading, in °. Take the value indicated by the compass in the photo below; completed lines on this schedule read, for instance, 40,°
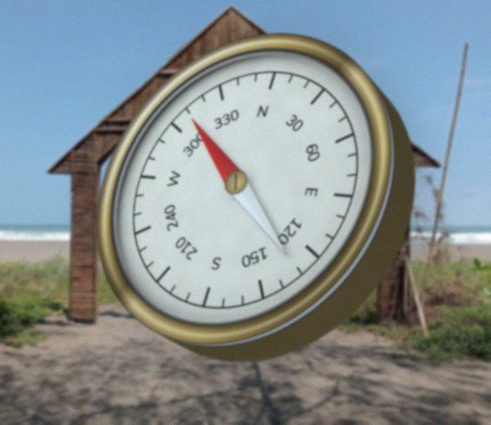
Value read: 310,°
